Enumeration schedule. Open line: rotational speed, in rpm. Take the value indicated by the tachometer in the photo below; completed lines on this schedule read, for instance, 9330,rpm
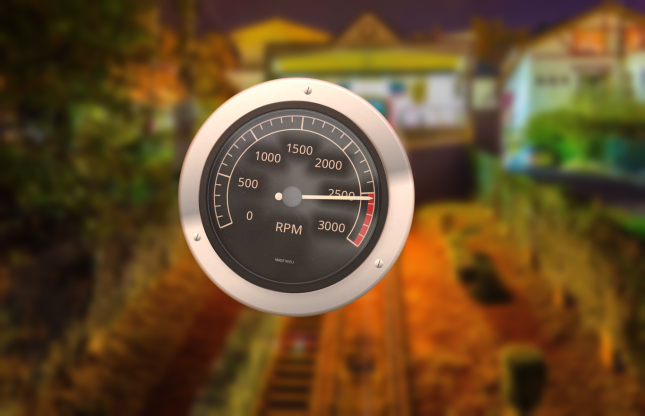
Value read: 2550,rpm
